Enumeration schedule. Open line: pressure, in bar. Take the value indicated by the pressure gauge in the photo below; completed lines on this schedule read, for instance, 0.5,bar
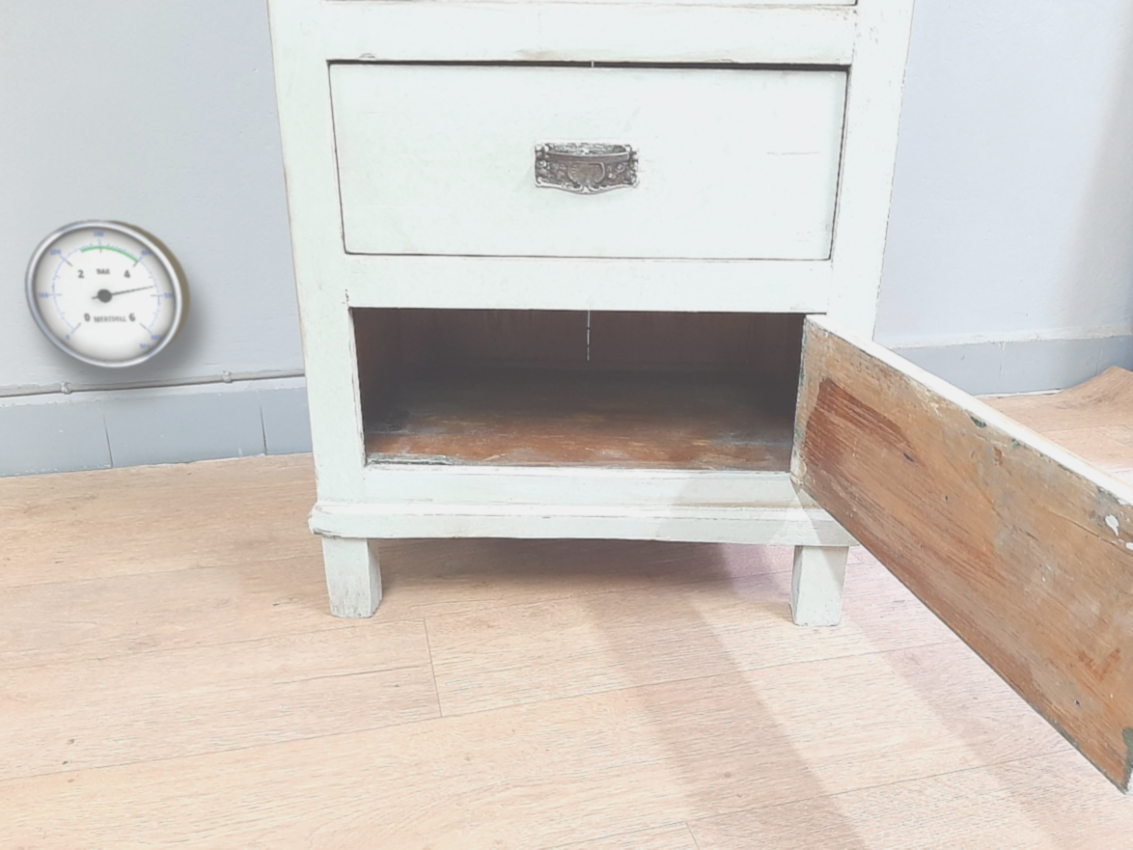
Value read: 4.75,bar
